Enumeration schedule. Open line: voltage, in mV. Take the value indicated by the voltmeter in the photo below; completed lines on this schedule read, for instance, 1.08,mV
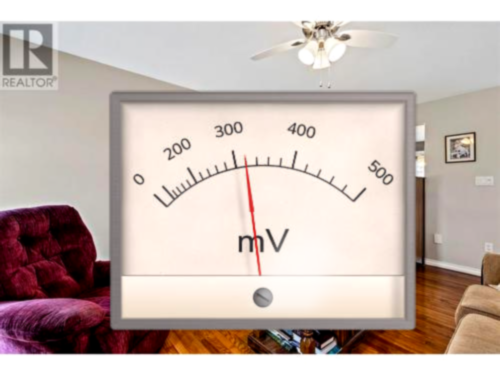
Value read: 320,mV
